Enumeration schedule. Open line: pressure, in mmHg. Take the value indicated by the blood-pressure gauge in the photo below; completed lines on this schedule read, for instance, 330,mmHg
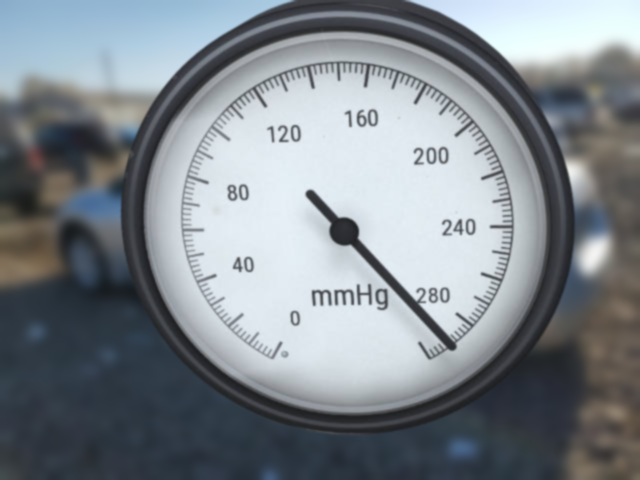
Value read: 290,mmHg
